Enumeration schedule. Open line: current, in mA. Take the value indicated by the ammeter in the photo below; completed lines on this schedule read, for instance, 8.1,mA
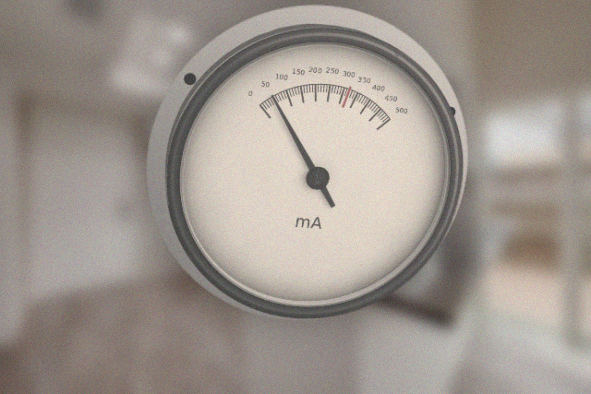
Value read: 50,mA
